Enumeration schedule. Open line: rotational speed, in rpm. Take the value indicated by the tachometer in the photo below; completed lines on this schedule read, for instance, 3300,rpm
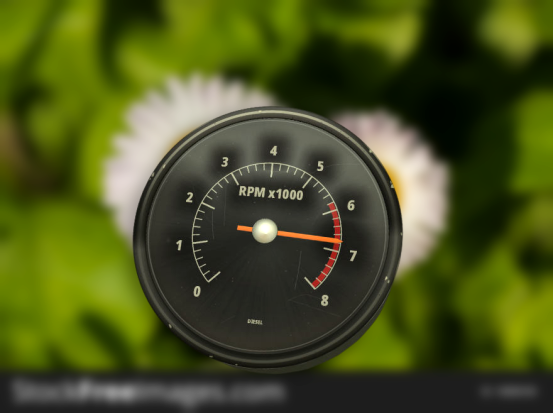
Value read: 6800,rpm
